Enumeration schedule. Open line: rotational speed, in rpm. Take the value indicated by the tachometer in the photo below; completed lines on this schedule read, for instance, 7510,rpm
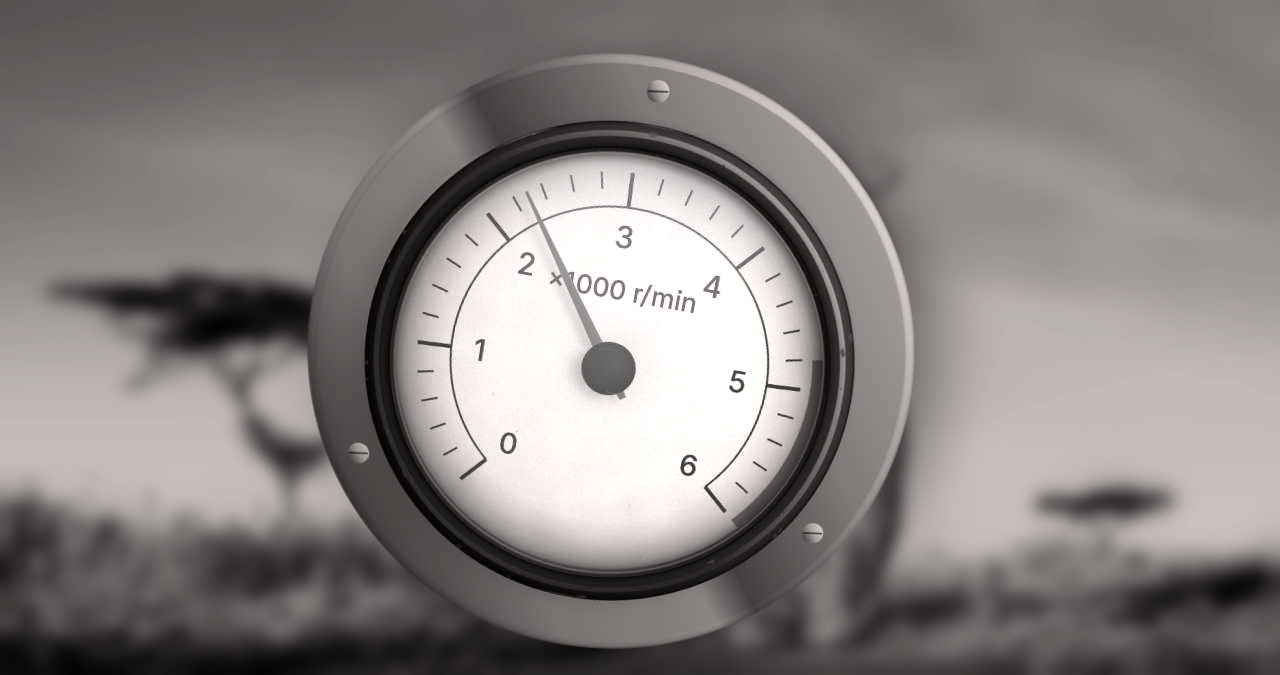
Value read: 2300,rpm
